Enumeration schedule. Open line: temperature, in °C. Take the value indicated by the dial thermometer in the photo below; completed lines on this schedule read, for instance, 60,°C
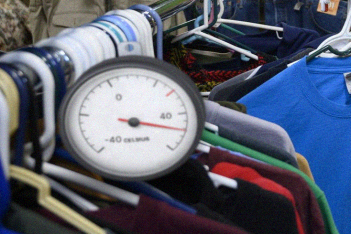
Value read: 48,°C
